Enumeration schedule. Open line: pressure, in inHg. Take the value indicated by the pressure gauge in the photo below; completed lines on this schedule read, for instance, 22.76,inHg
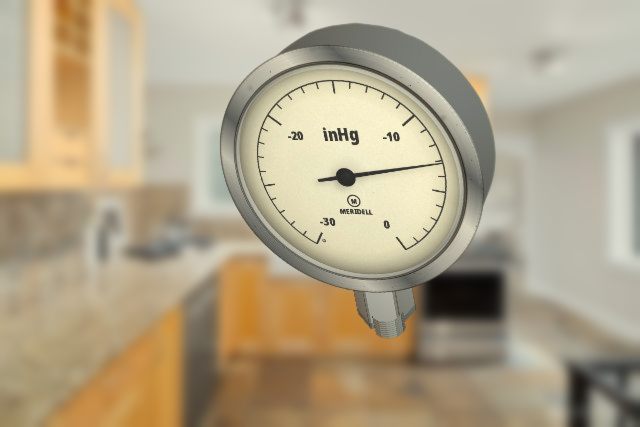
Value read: -7,inHg
